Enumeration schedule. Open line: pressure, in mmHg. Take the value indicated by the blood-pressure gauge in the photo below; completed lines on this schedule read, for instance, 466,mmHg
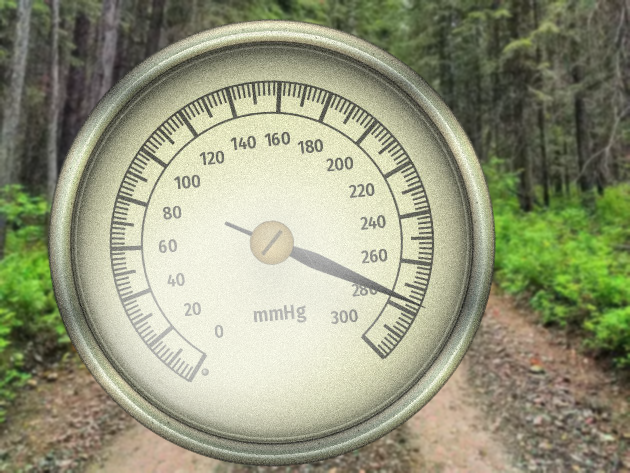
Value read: 276,mmHg
